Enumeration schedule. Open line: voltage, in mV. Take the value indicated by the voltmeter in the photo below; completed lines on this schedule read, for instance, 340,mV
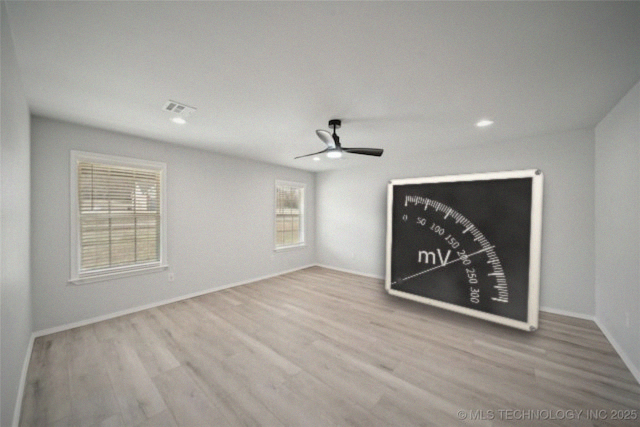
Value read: 200,mV
